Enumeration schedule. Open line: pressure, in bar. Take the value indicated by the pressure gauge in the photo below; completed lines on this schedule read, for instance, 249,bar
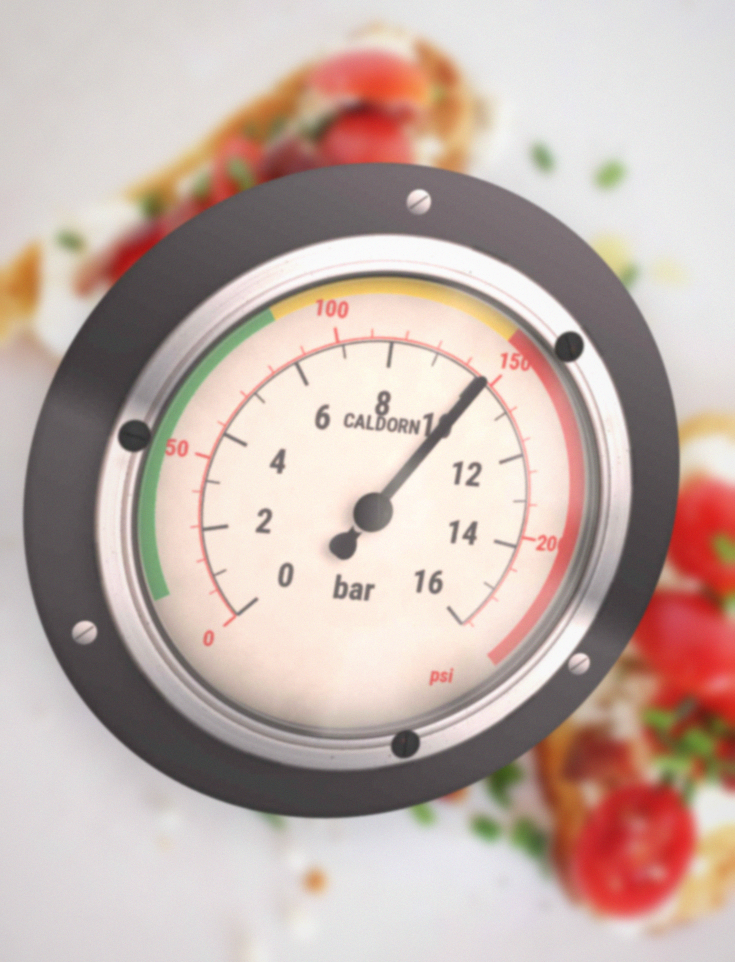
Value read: 10,bar
